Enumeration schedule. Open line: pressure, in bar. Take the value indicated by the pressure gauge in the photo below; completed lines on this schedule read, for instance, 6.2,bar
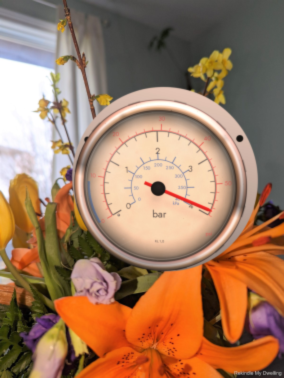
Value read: 3.9,bar
